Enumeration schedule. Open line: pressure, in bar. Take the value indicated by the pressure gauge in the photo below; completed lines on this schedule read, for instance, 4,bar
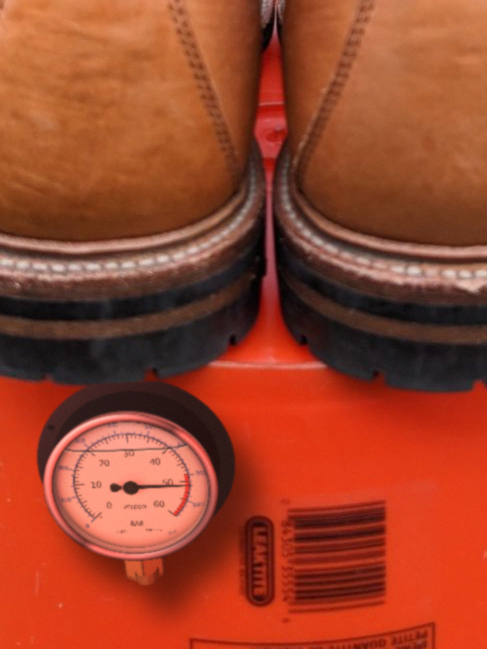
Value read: 50,bar
